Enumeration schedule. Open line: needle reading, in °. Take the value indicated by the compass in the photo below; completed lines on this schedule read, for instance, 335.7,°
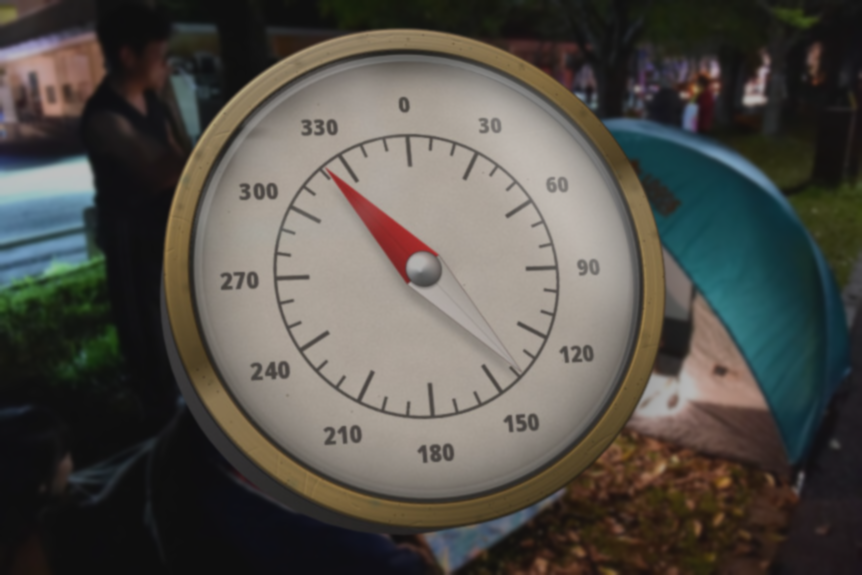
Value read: 320,°
